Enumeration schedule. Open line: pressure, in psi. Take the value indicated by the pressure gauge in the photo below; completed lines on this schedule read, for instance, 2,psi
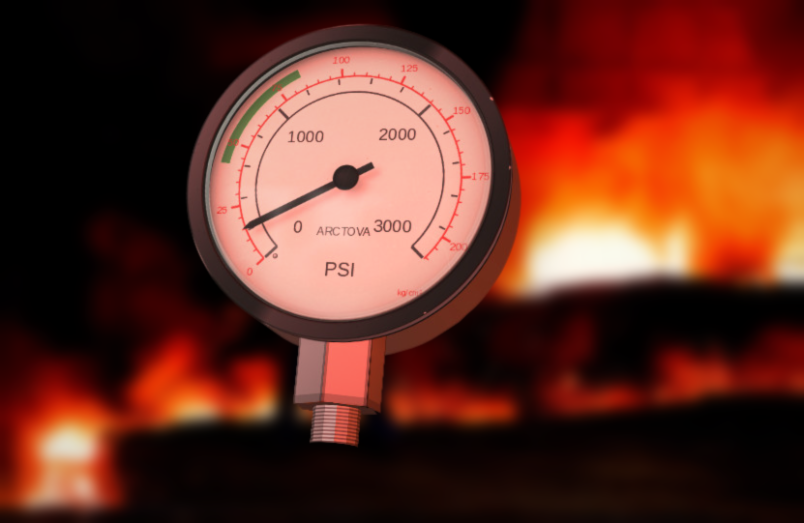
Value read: 200,psi
